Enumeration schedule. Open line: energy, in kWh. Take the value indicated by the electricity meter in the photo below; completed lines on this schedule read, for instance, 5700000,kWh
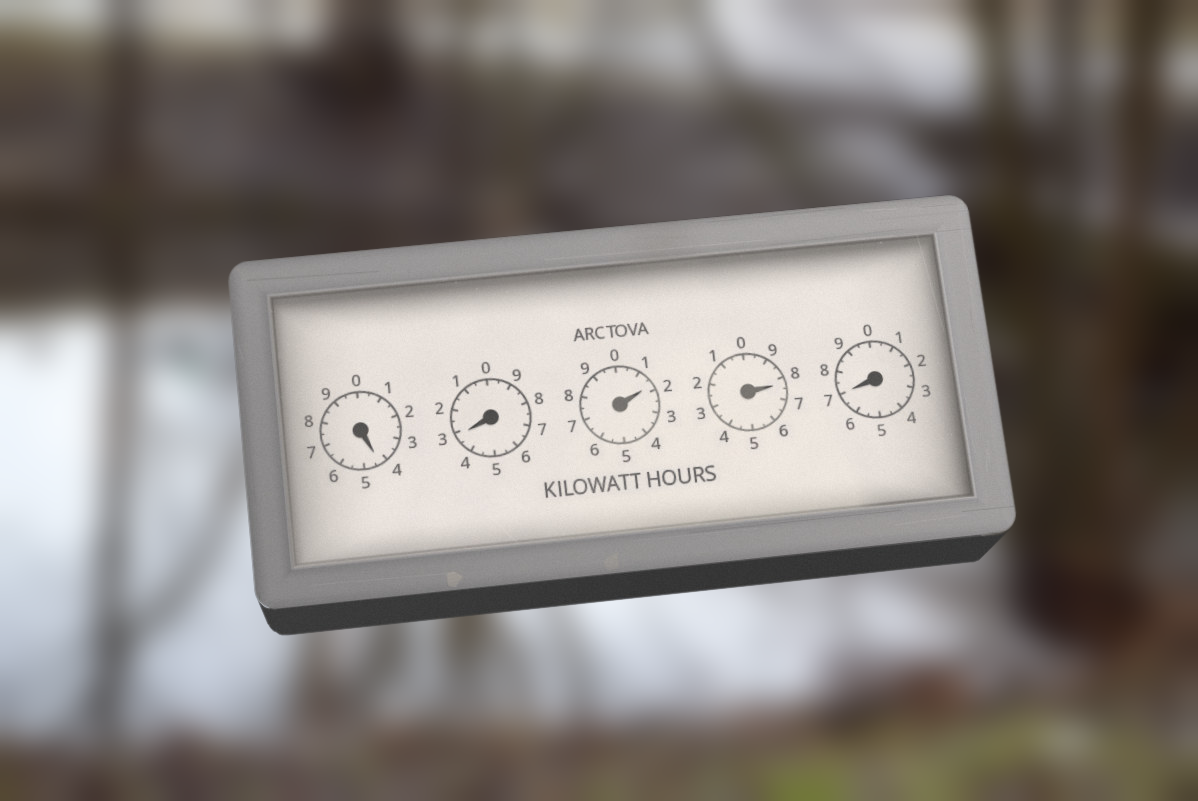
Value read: 43177,kWh
